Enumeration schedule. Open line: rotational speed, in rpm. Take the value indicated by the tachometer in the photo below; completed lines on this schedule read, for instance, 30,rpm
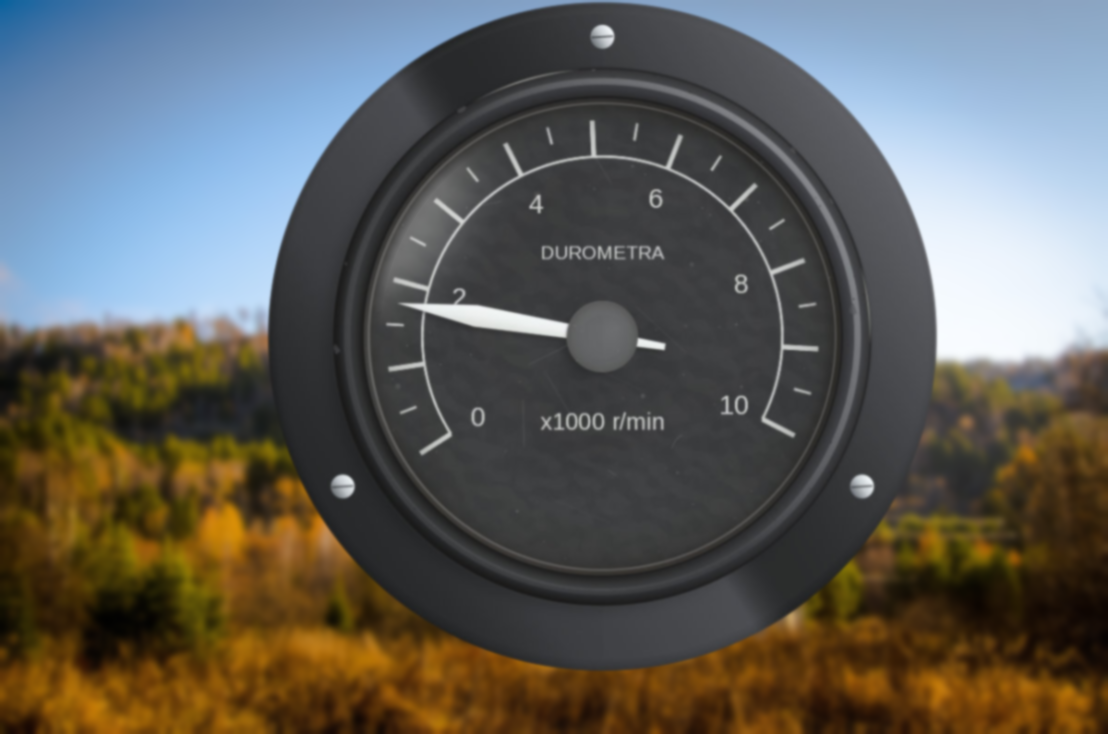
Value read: 1750,rpm
